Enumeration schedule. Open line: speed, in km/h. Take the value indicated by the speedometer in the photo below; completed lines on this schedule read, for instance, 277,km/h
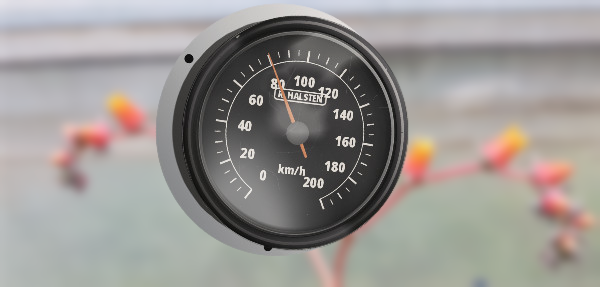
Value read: 80,km/h
